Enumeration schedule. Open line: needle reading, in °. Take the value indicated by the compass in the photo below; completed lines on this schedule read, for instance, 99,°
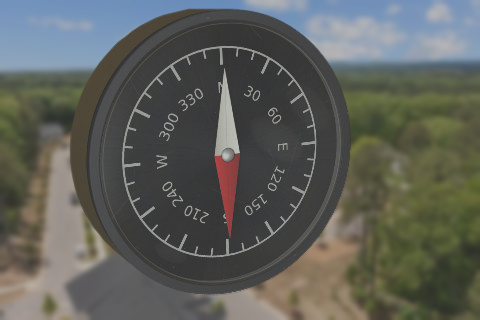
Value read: 180,°
